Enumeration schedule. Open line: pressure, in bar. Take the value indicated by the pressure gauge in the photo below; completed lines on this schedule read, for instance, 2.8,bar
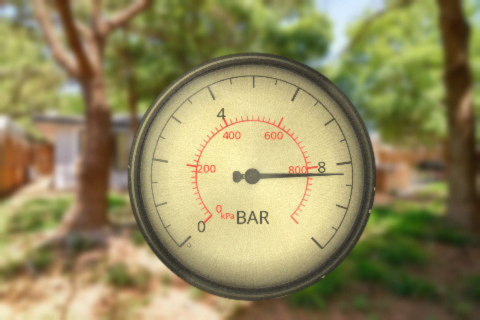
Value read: 8.25,bar
